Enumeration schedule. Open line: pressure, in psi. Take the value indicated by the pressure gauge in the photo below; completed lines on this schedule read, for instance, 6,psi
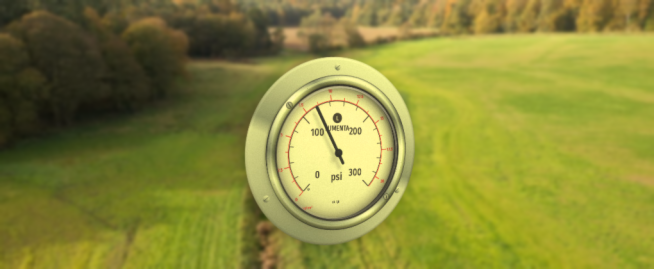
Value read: 120,psi
